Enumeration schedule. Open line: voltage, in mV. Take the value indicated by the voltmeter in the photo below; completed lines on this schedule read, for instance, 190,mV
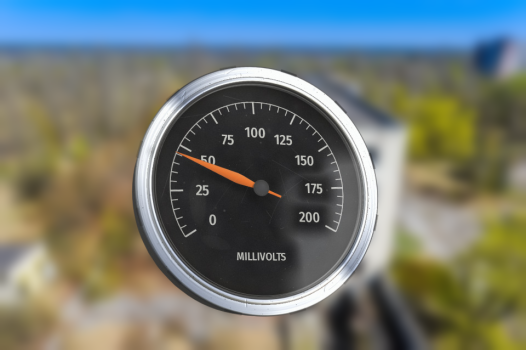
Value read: 45,mV
